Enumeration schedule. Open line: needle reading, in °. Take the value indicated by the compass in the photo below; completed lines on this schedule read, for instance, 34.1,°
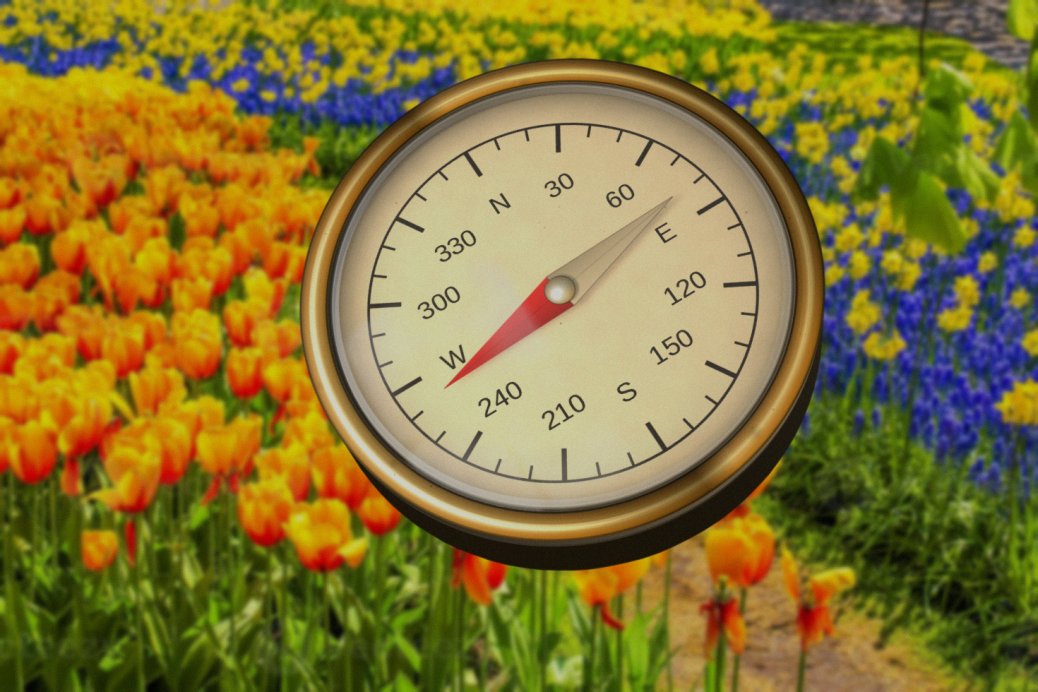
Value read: 260,°
